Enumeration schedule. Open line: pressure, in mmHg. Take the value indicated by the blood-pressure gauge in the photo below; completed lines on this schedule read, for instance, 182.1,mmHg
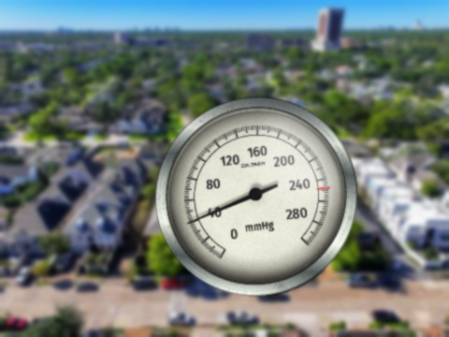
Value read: 40,mmHg
